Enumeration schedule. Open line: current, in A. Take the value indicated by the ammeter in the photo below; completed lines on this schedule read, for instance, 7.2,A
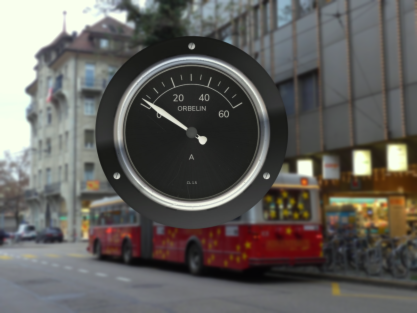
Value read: 2.5,A
